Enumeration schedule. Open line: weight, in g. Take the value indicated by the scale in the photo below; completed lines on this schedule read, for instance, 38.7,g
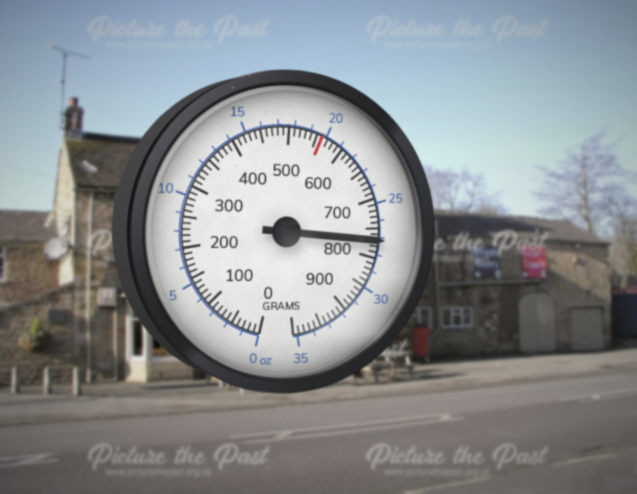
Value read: 770,g
